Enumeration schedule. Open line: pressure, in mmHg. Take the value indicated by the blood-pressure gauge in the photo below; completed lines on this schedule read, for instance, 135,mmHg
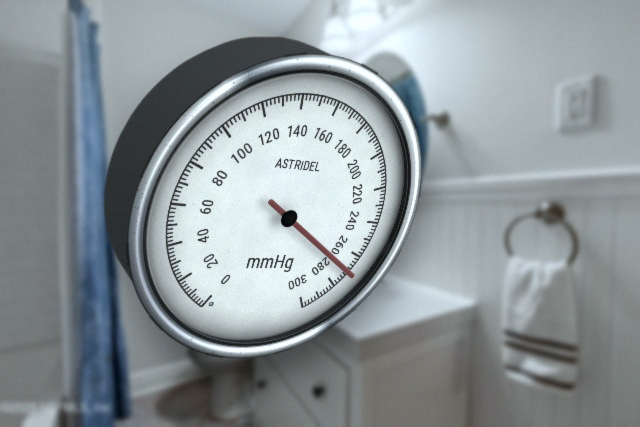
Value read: 270,mmHg
